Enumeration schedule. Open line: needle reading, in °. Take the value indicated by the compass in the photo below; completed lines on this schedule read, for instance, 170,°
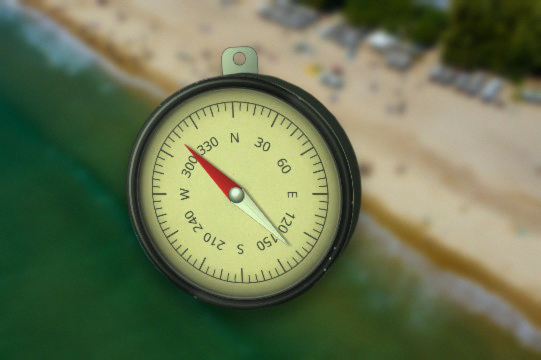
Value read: 315,°
